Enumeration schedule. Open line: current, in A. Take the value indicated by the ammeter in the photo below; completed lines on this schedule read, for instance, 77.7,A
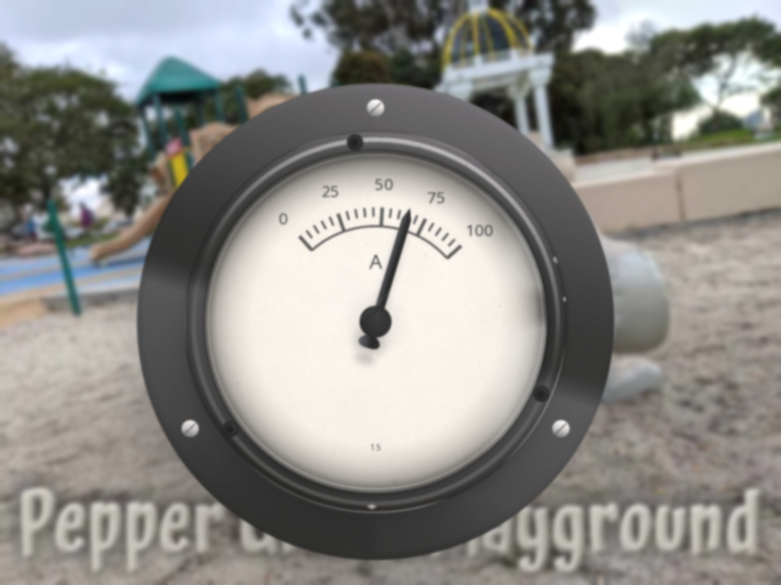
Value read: 65,A
